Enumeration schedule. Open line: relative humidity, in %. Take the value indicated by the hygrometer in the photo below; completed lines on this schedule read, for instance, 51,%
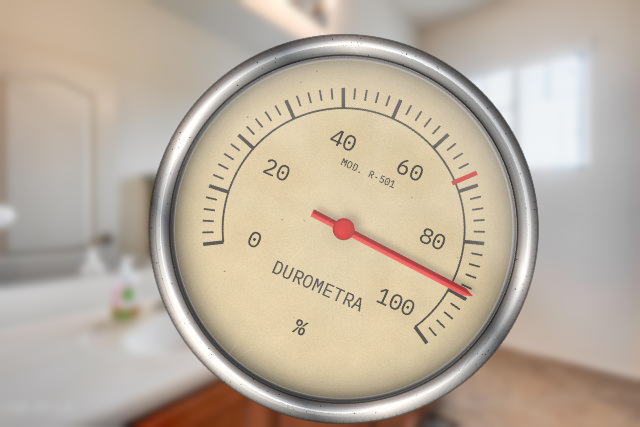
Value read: 89,%
